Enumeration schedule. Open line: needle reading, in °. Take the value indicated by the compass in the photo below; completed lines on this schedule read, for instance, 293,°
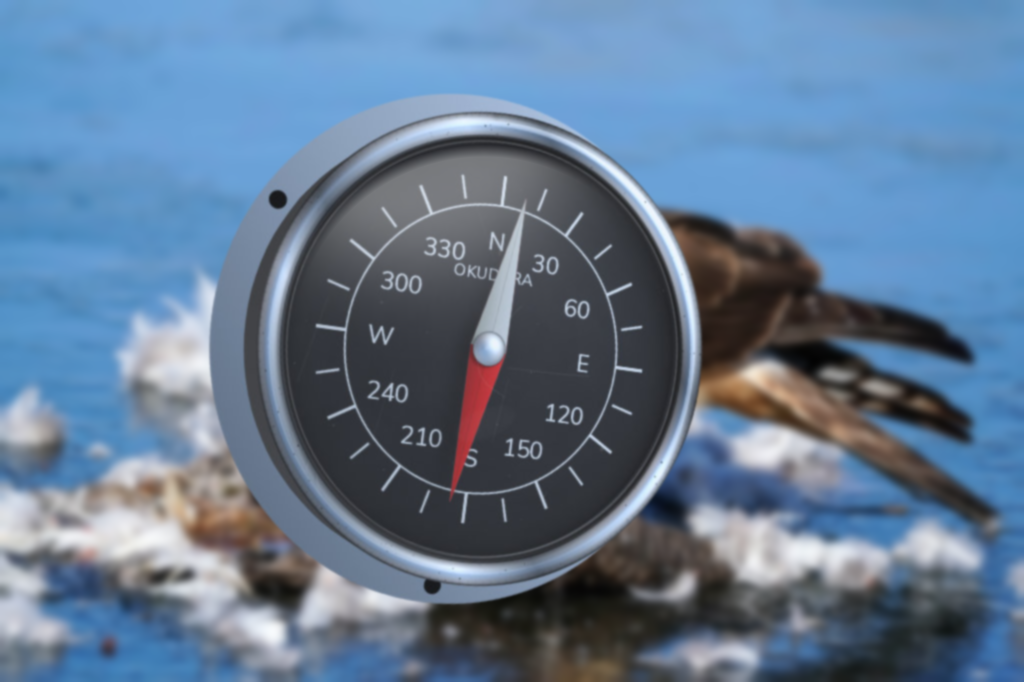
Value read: 187.5,°
